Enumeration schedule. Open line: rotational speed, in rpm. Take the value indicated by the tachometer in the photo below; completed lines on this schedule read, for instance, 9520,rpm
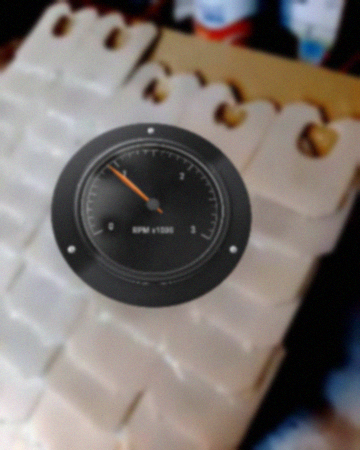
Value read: 900,rpm
